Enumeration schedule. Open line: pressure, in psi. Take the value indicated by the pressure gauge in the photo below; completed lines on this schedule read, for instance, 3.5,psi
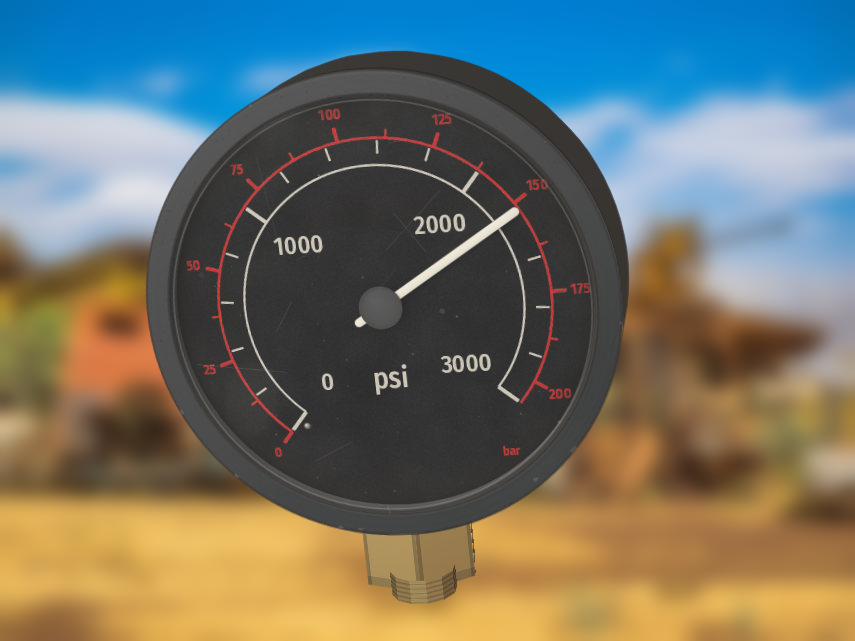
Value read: 2200,psi
